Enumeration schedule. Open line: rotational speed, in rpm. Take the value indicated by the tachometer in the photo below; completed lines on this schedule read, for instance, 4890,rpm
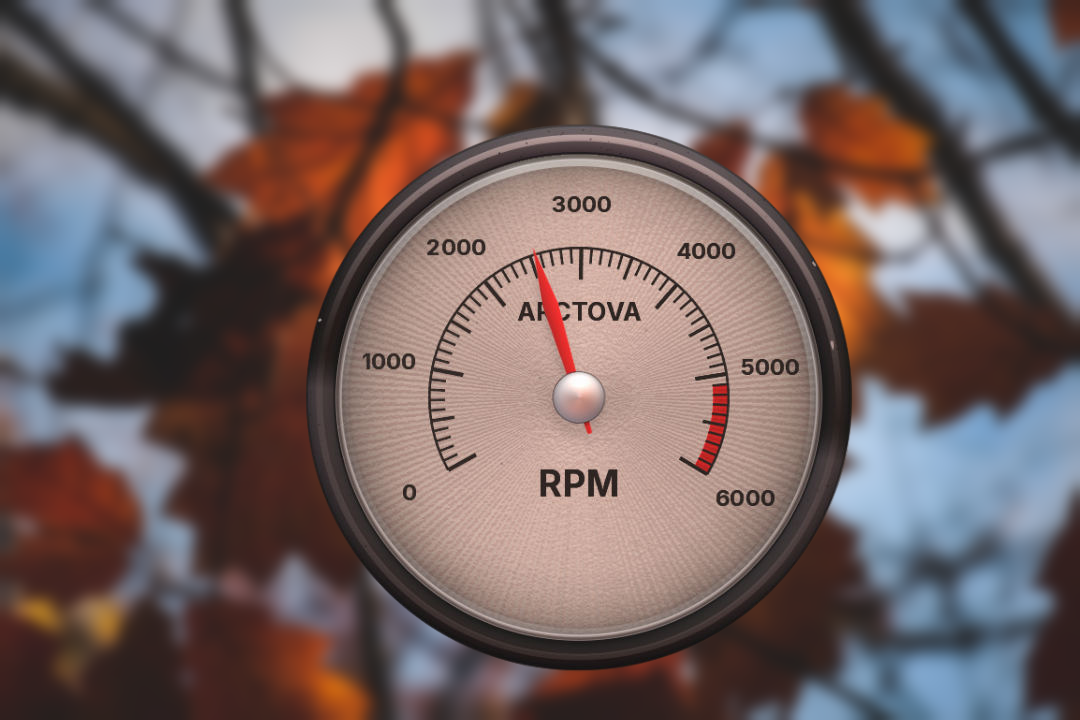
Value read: 2550,rpm
